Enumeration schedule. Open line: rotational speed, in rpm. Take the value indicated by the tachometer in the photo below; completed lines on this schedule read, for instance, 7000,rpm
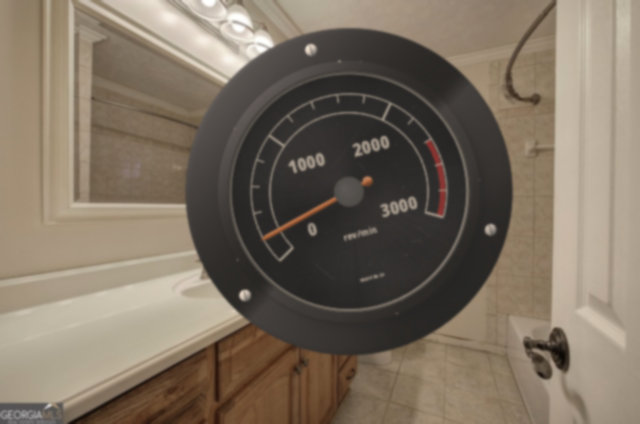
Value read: 200,rpm
